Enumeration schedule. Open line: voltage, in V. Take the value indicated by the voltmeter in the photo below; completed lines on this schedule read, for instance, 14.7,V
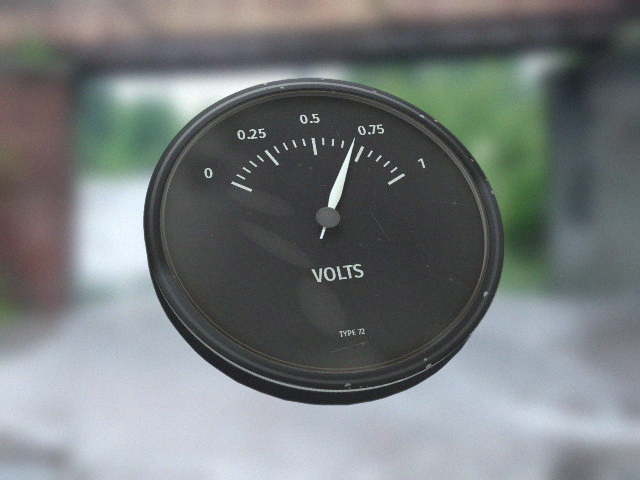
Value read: 0.7,V
